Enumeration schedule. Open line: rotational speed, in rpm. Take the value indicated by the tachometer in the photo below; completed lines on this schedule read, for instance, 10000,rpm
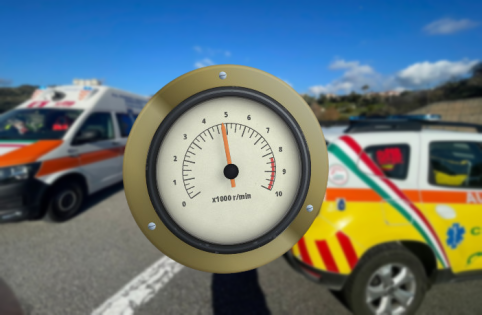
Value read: 4750,rpm
